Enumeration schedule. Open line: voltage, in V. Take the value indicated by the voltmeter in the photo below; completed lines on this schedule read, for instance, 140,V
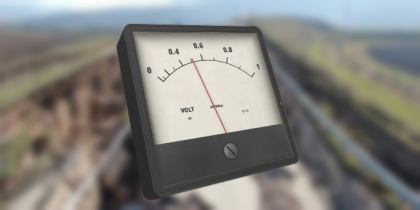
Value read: 0.5,V
